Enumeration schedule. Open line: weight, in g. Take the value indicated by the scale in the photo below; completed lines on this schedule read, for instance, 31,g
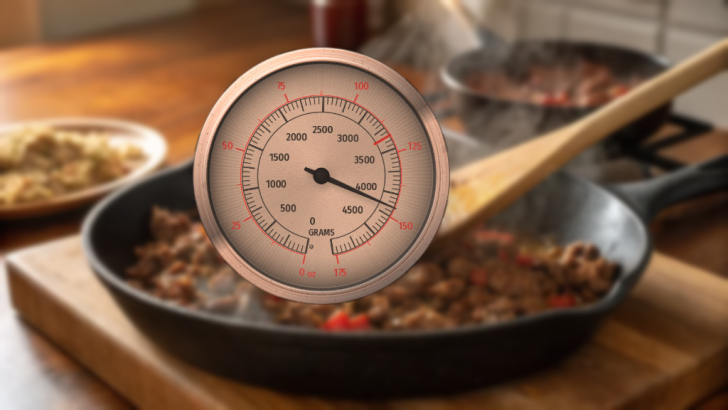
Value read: 4150,g
